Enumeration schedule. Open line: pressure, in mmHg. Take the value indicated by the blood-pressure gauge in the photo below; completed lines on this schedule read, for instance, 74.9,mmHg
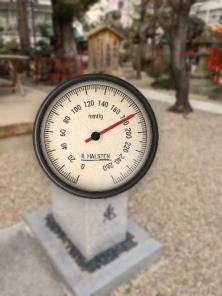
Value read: 180,mmHg
